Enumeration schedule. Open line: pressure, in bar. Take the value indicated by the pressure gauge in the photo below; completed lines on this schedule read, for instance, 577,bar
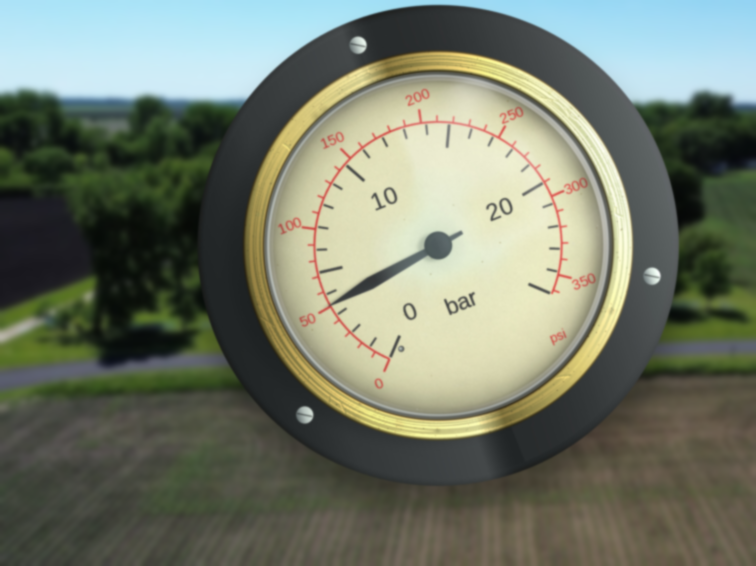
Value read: 3.5,bar
